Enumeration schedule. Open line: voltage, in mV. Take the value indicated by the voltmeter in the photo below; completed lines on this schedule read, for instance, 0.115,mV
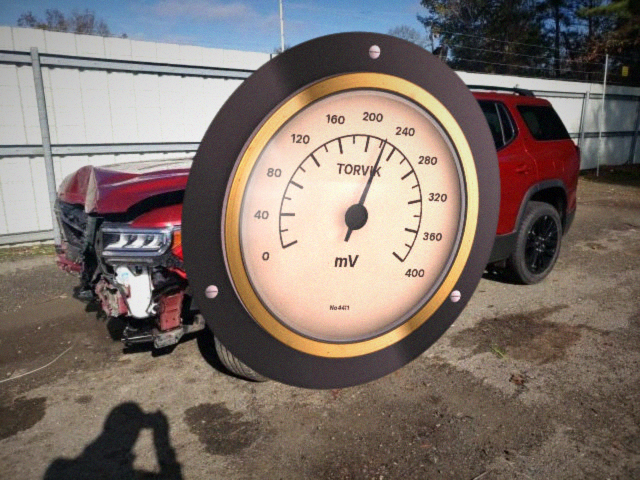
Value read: 220,mV
